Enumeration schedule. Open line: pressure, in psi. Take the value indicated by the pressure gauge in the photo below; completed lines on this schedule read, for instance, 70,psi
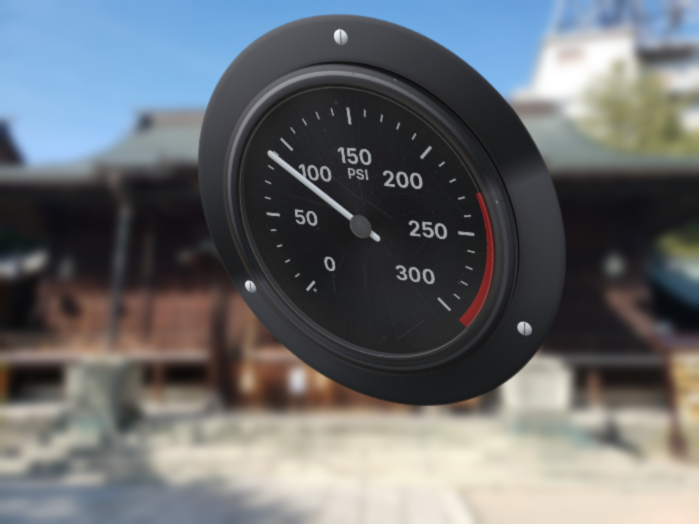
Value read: 90,psi
